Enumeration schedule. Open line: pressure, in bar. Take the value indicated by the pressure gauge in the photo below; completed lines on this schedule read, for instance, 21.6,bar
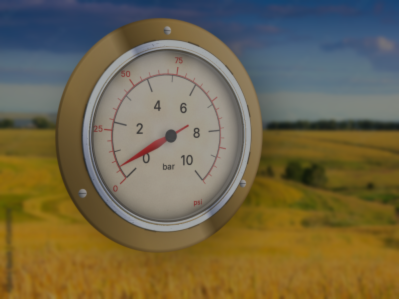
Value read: 0.5,bar
